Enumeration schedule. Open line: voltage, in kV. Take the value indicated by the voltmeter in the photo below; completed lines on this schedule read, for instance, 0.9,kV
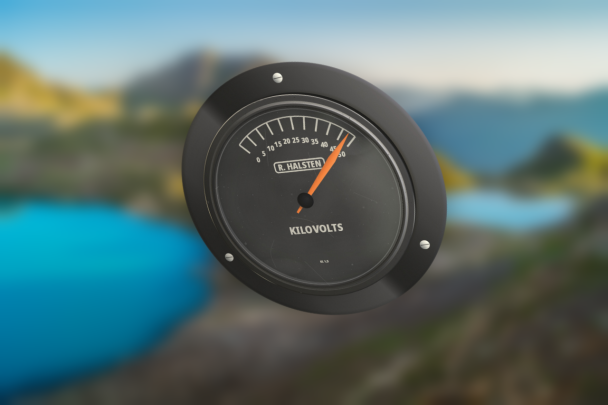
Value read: 47.5,kV
